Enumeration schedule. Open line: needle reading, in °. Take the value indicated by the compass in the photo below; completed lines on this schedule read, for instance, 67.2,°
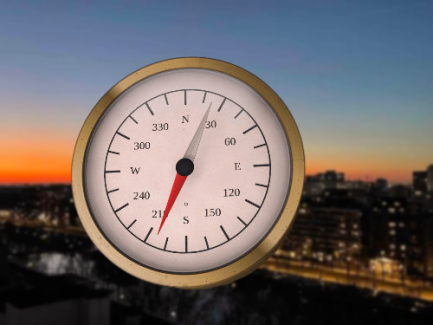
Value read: 202.5,°
